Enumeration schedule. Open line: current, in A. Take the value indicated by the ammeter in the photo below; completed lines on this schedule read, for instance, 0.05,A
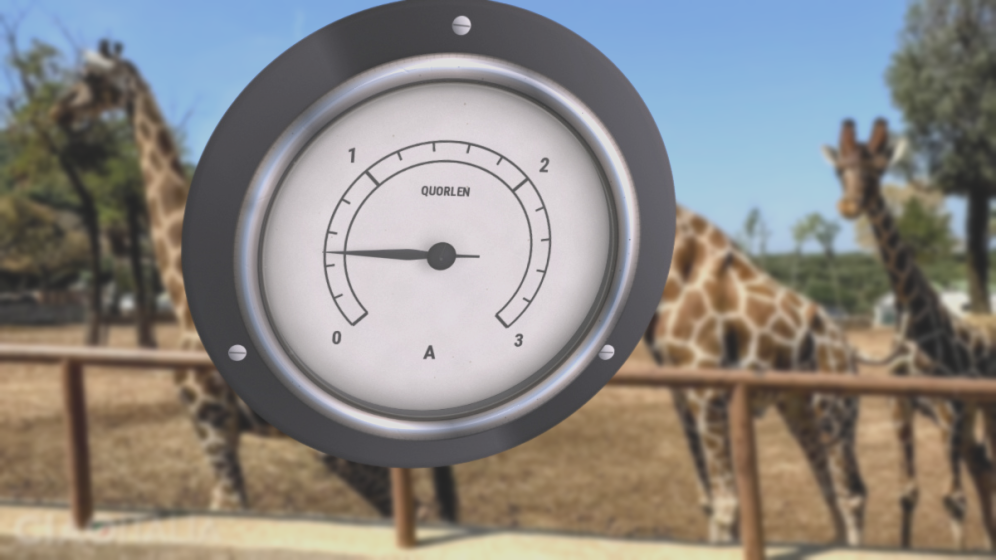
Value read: 0.5,A
